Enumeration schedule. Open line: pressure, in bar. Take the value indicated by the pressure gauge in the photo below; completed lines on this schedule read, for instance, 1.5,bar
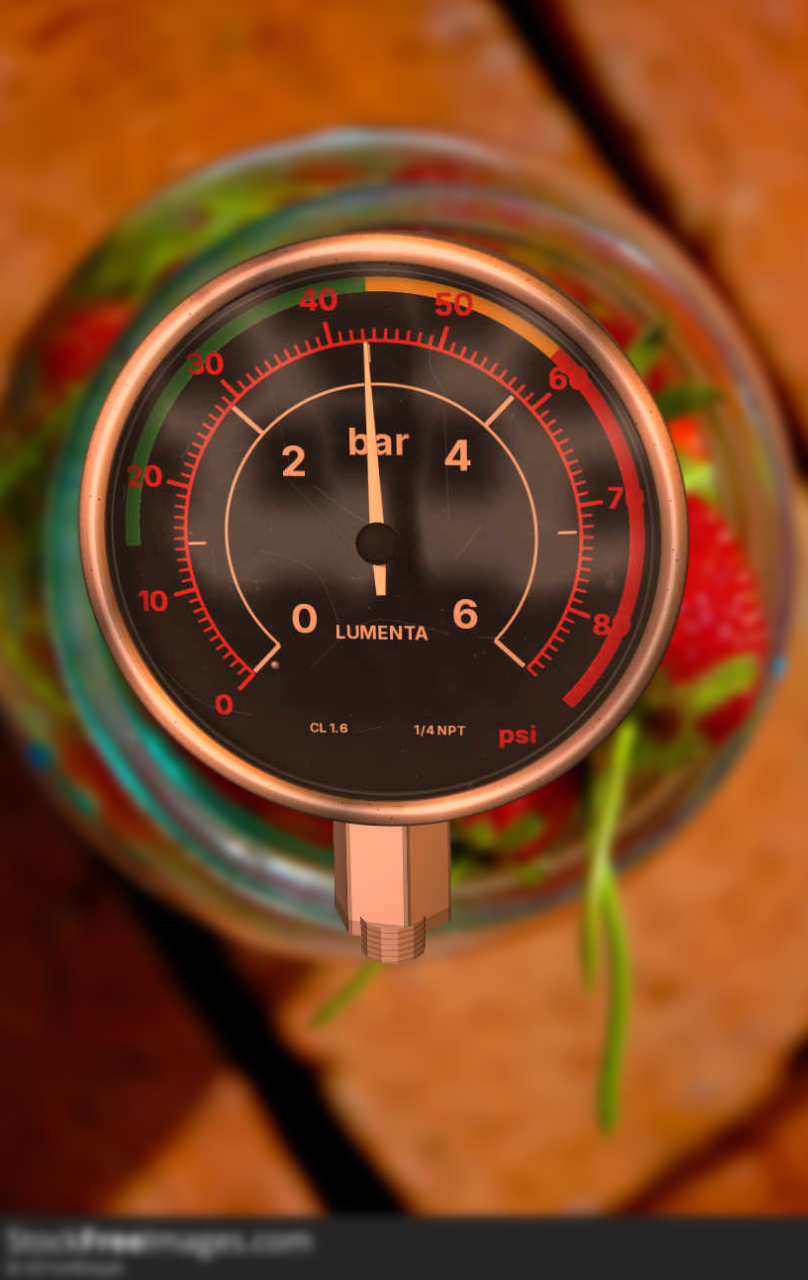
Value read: 3,bar
